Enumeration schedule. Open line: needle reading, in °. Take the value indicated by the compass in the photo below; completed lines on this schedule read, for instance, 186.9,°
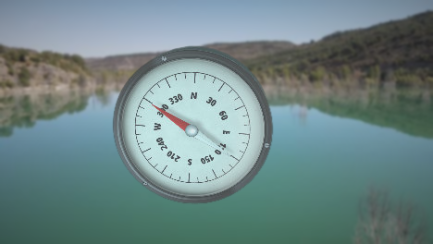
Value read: 300,°
